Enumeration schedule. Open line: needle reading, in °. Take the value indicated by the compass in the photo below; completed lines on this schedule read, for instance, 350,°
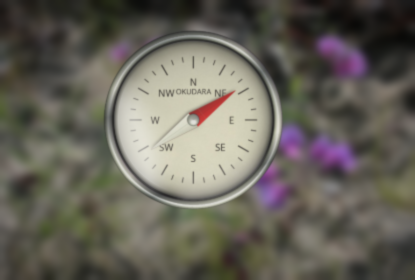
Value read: 55,°
